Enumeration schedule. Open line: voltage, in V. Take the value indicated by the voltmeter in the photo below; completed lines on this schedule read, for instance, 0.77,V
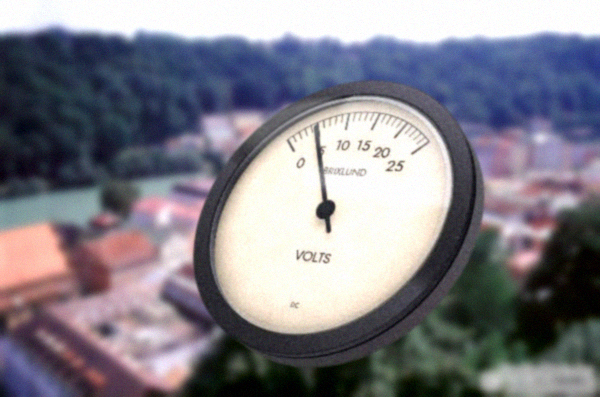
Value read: 5,V
